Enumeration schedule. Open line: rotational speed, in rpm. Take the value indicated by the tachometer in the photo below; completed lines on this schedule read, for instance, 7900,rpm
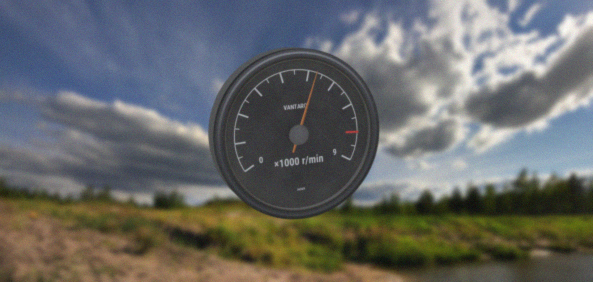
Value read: 5250,rpm
